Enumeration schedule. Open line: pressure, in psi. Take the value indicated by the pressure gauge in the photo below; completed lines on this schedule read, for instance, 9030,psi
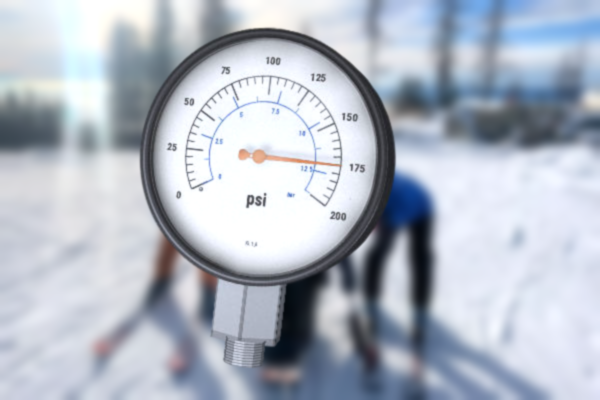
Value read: 175,psi
